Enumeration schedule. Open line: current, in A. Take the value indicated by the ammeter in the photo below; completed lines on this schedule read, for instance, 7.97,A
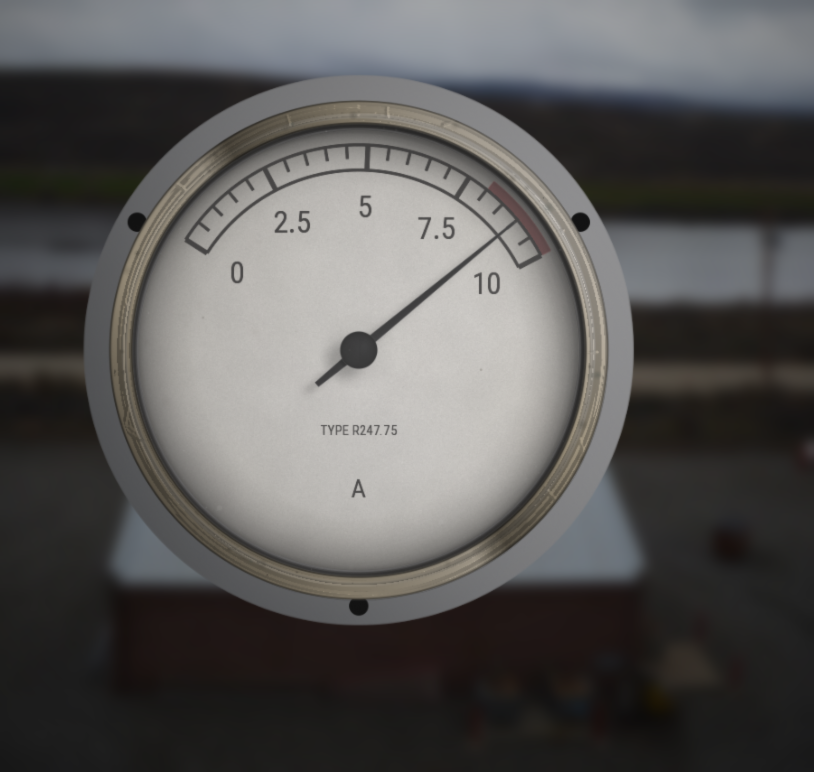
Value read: 9,A
